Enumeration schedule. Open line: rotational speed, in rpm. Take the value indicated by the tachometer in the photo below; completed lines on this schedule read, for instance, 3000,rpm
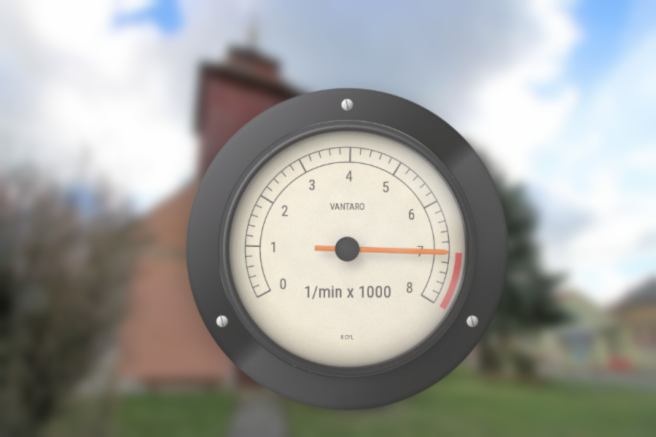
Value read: 7000,rpm
